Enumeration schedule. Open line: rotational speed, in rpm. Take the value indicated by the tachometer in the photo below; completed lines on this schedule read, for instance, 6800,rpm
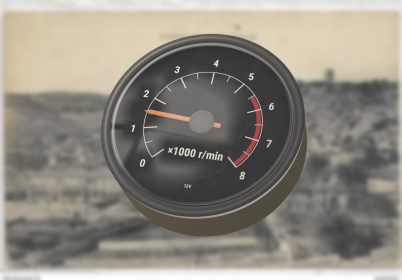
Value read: 1500,rpm
